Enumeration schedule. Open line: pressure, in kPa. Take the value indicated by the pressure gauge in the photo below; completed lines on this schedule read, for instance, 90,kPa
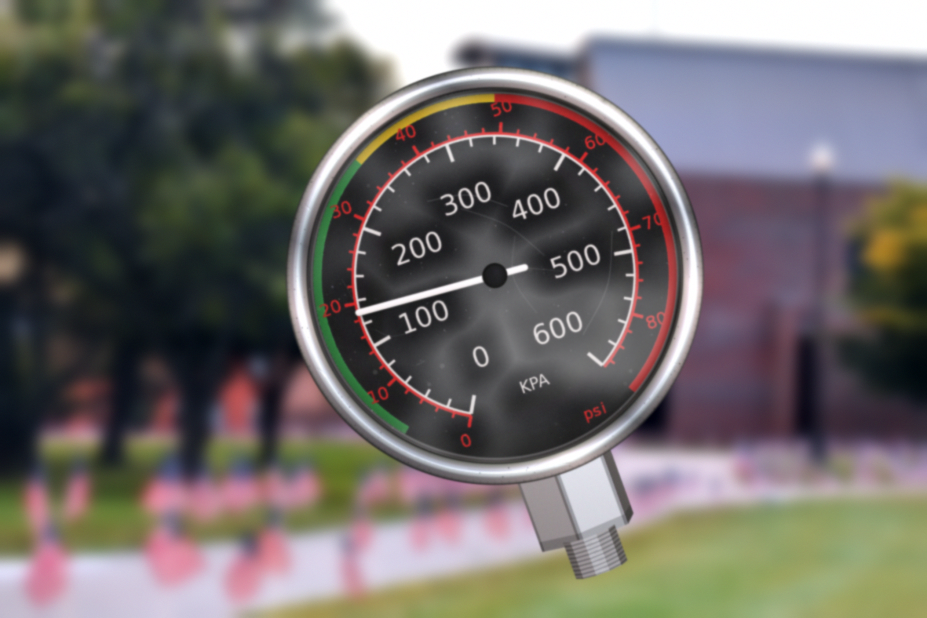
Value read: 130,kPa
